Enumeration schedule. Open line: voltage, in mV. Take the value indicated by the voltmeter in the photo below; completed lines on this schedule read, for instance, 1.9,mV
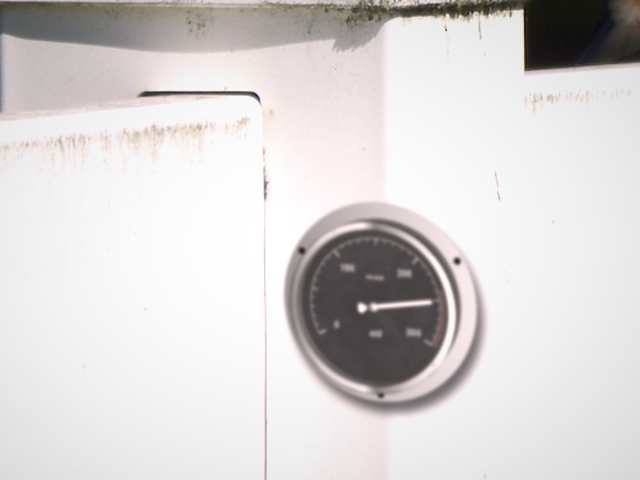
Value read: 250,mV
